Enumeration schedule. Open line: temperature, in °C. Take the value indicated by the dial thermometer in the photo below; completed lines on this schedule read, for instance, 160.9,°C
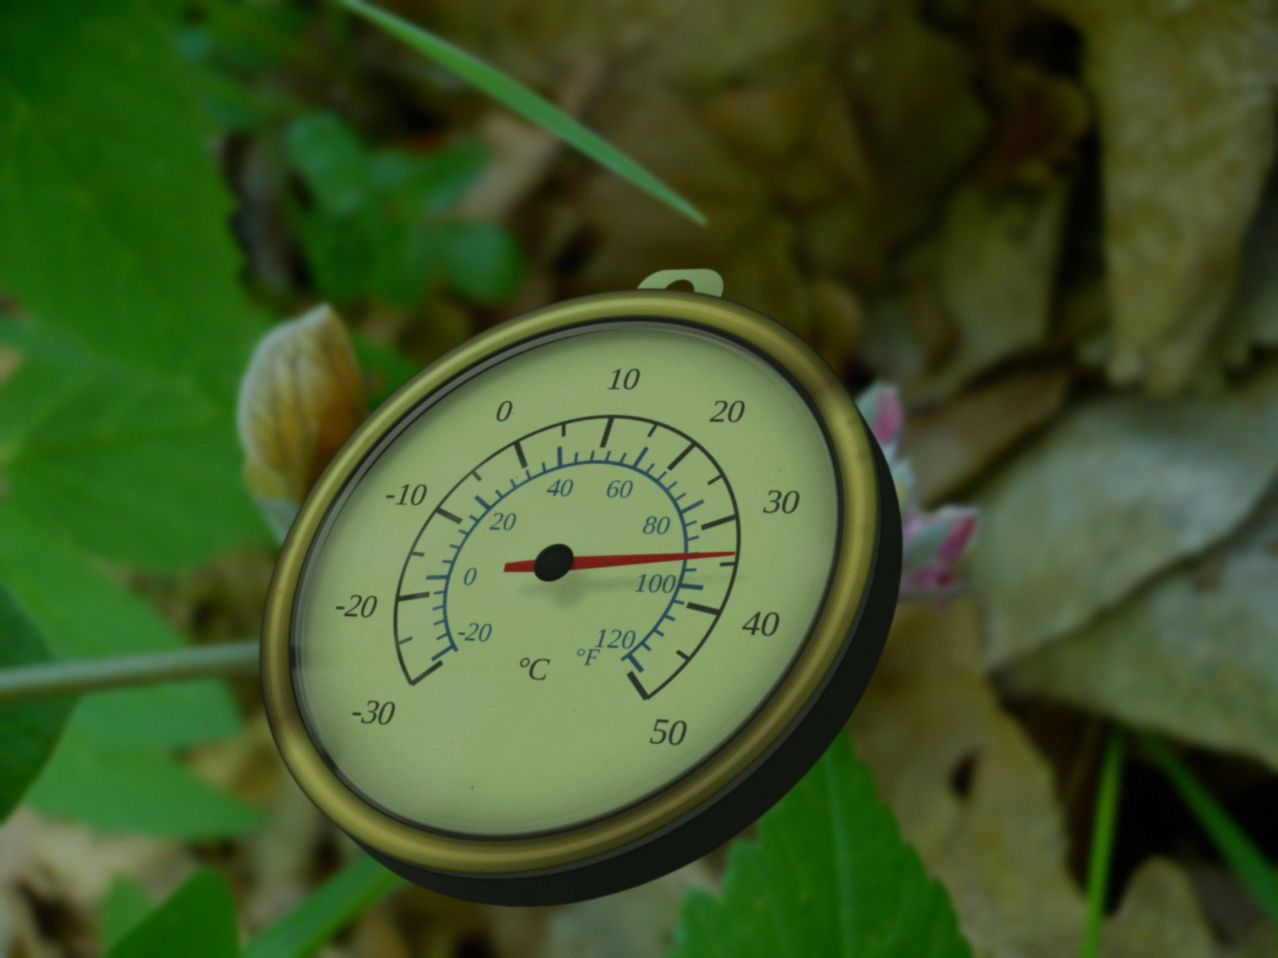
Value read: 35,°C
